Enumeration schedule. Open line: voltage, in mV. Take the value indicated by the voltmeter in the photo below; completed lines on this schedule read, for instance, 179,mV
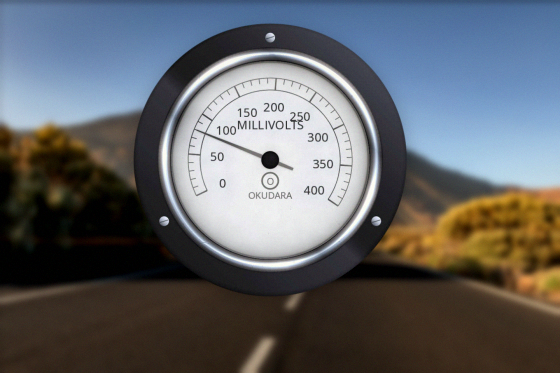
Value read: 80,mV
